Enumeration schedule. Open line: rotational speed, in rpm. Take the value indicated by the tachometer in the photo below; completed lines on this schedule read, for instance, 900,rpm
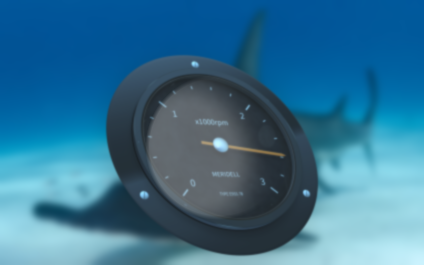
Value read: 2600,rpm
